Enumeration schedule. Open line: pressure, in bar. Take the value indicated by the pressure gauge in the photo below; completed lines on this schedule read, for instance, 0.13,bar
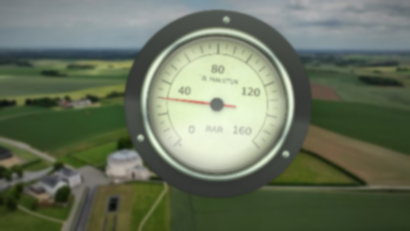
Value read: 30,bar
